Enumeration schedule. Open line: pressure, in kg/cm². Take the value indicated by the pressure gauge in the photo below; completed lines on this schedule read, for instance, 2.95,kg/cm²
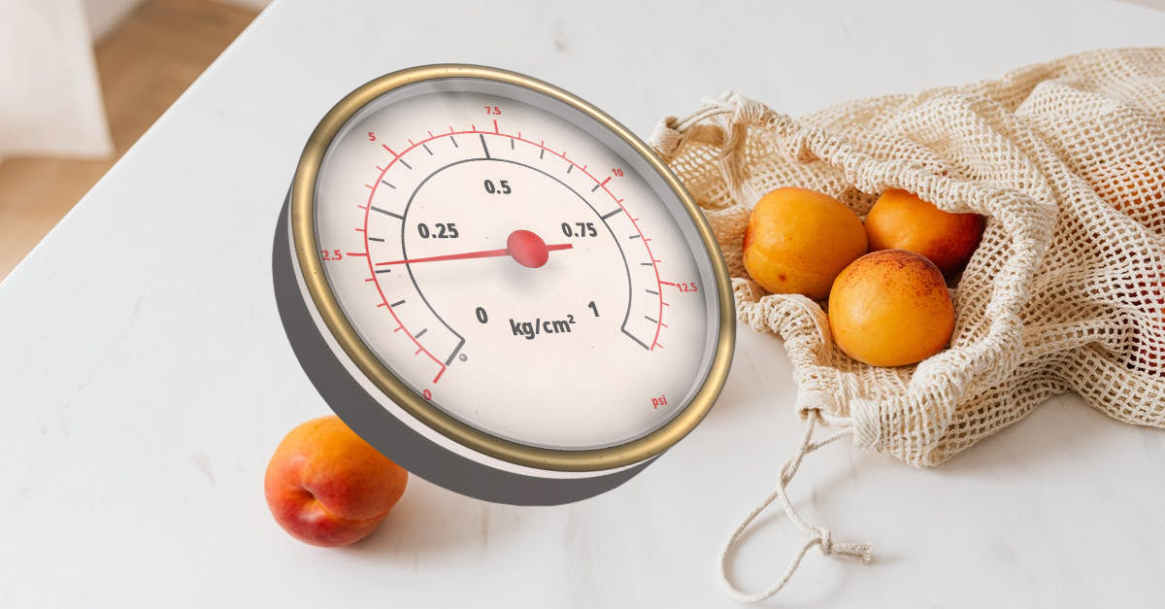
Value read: 0.15,kg/cm²
